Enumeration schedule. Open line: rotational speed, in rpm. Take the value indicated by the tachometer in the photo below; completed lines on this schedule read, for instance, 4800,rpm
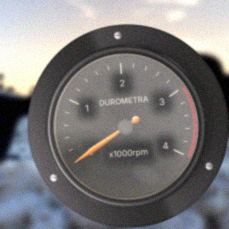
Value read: 0,rpm
